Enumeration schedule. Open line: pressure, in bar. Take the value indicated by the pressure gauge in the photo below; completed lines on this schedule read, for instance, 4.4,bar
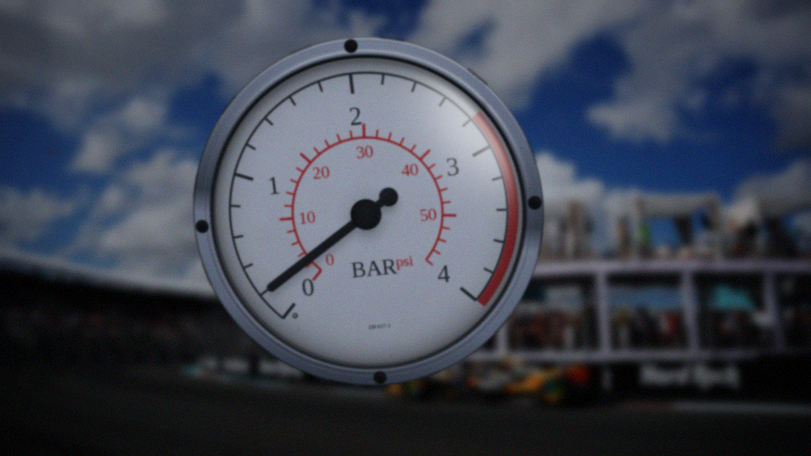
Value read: 0.2,bar
